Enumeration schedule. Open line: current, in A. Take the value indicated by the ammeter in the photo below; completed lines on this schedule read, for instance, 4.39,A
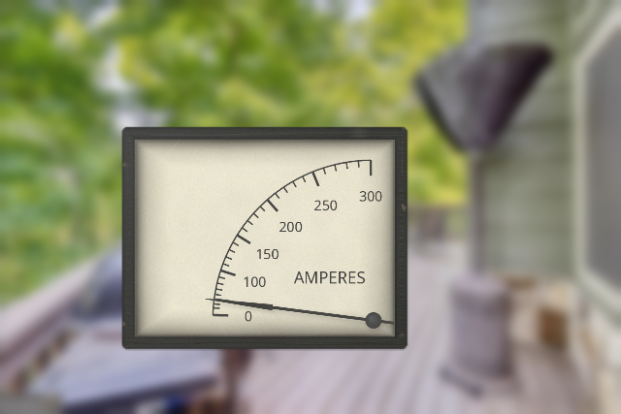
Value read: 50,A
